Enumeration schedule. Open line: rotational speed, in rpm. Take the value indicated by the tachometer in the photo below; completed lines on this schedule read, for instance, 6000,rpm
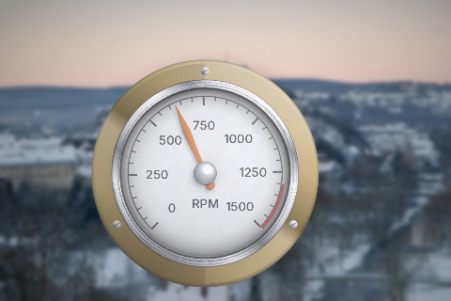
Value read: 625,rpm
